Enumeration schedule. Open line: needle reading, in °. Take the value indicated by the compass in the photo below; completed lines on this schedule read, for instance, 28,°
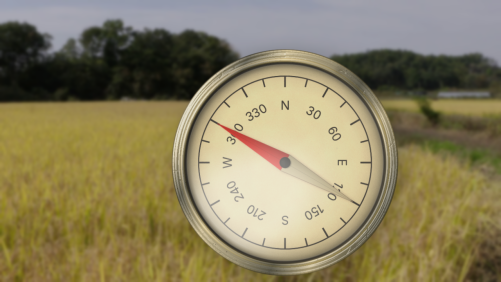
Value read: 300,°
